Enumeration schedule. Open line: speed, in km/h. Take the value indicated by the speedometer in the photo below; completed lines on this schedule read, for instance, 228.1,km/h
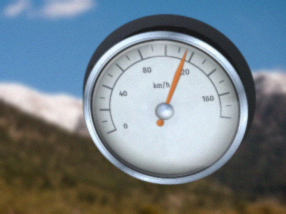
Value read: 115,km/h
